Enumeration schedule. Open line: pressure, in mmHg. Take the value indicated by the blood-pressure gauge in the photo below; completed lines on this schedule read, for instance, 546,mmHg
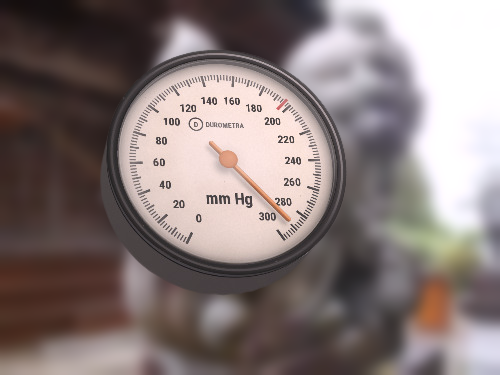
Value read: 290,mmHg
